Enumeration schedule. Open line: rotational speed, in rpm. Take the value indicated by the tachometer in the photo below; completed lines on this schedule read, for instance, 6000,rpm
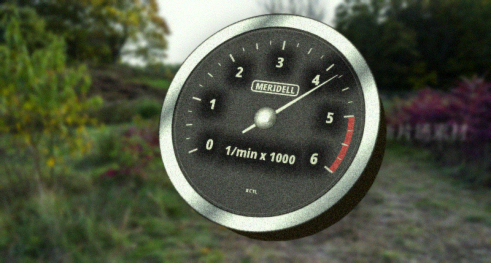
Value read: 4250,rpm
